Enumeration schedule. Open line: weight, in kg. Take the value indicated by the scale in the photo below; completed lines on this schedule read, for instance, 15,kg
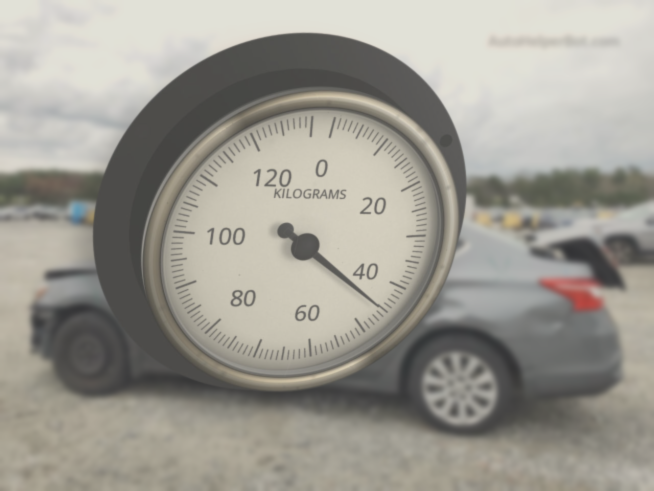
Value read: 45,kg
